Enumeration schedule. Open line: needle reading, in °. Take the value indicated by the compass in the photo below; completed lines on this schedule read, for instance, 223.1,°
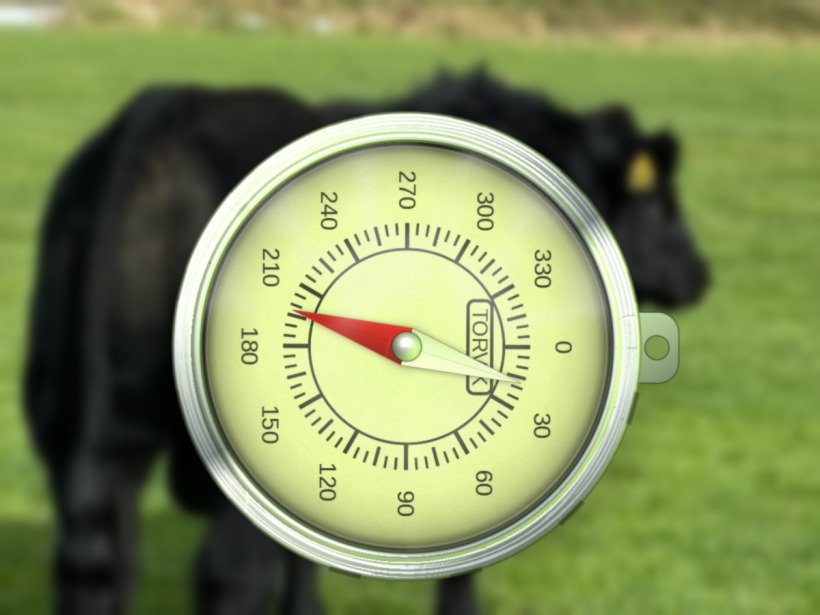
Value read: 197.5,°
